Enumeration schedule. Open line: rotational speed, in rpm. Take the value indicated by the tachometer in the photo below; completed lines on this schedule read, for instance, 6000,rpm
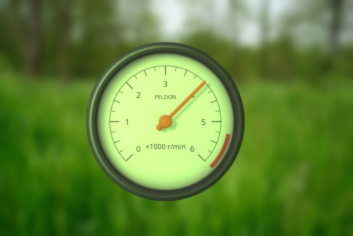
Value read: 4000,rpm
